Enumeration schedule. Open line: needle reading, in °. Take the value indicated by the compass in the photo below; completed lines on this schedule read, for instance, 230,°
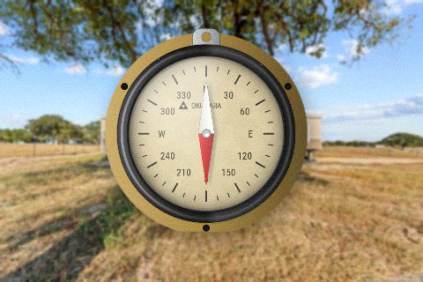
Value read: 180,°
